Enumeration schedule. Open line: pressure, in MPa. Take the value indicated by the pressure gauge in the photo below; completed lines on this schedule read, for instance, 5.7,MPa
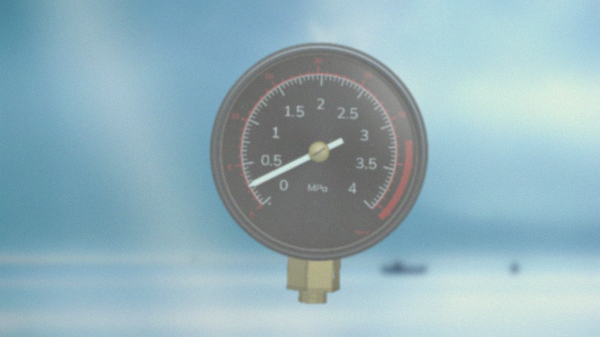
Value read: 0.25,MPa
